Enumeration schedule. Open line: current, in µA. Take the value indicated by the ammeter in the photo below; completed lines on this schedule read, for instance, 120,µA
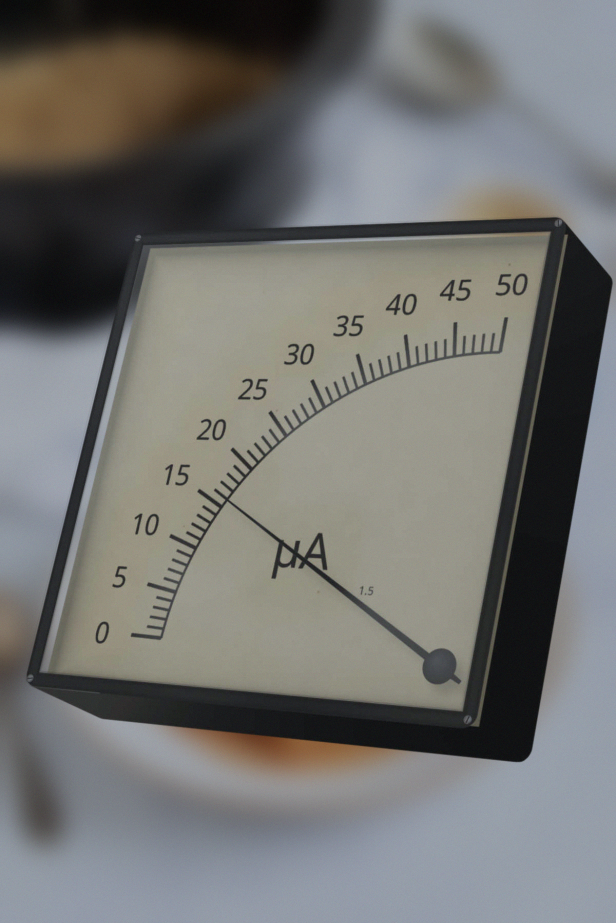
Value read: 16,µA
